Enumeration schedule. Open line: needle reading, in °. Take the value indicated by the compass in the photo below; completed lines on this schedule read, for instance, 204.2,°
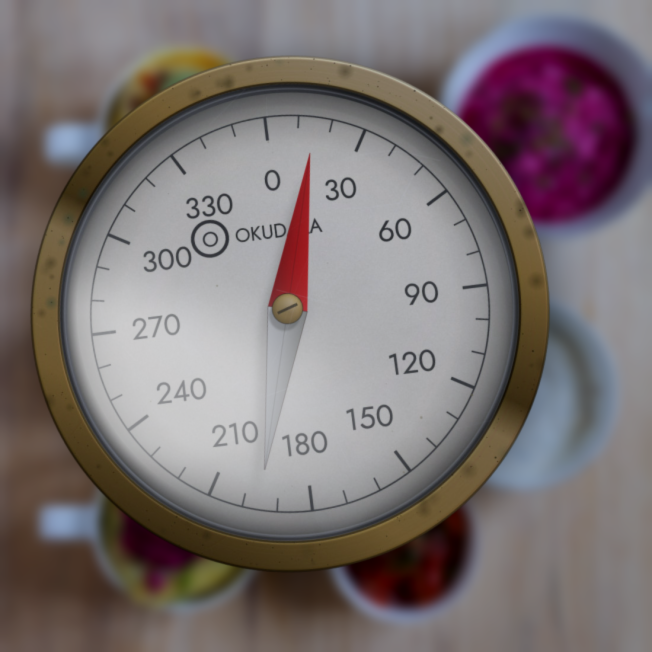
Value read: 15,°
